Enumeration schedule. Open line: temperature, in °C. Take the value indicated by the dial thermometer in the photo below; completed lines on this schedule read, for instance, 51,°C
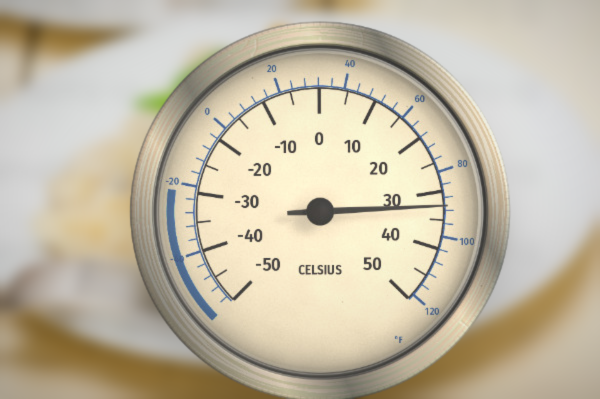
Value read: 32.5,°C
